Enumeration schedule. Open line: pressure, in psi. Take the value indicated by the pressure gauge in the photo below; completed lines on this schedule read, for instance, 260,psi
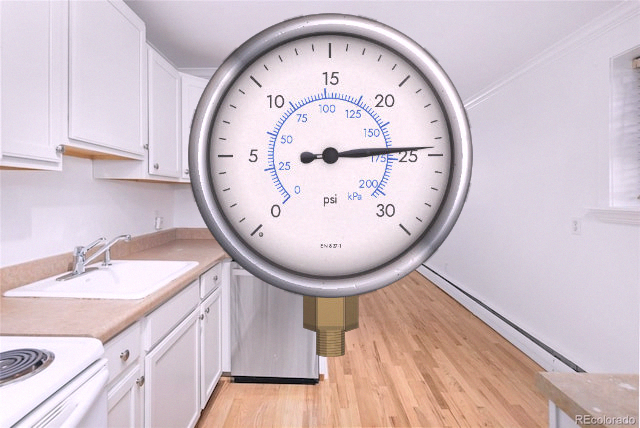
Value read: 24.5,psi
